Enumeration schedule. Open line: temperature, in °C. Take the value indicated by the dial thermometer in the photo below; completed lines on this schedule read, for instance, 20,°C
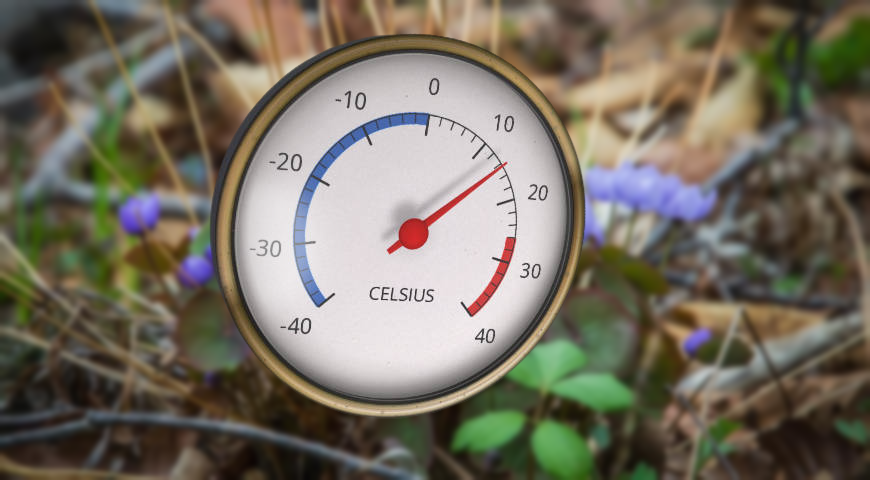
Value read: 14,°C
